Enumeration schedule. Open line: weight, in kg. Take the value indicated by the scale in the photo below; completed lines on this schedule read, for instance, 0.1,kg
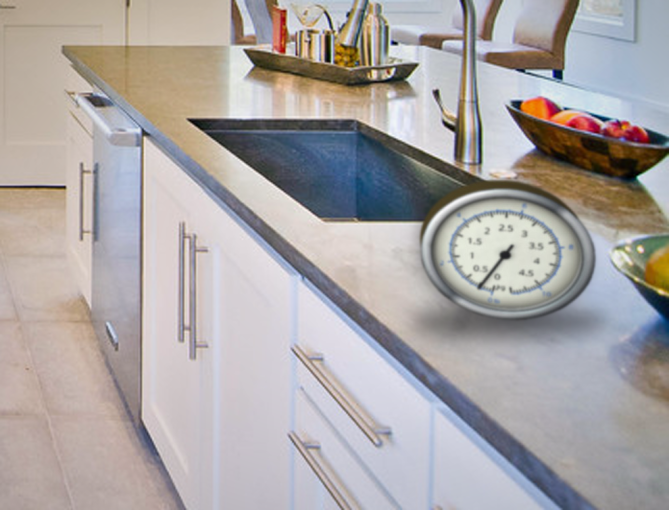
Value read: 0.25,kg
